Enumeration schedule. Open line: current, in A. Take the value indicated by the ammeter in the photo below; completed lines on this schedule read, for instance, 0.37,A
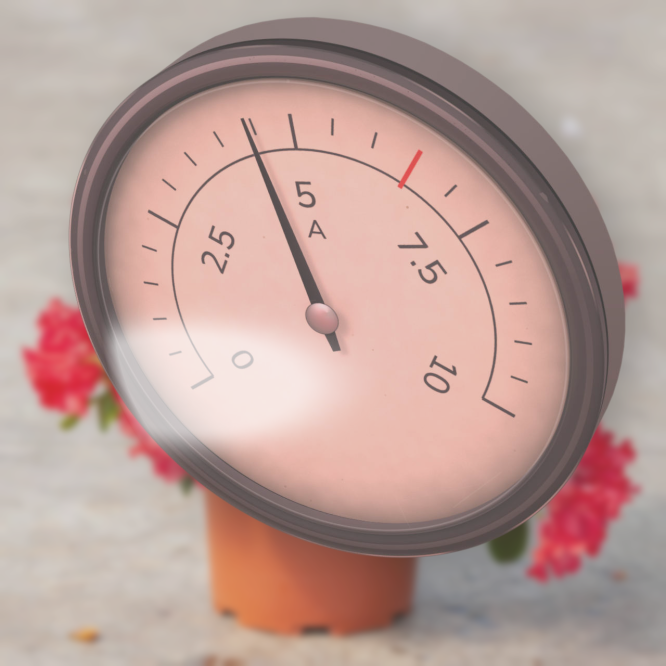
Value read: 4.5,A
